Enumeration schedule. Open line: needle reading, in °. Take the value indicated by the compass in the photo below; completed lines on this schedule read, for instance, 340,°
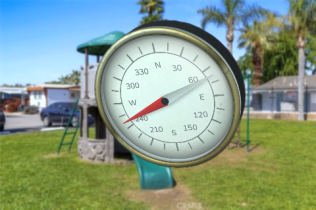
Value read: 247.5,°
